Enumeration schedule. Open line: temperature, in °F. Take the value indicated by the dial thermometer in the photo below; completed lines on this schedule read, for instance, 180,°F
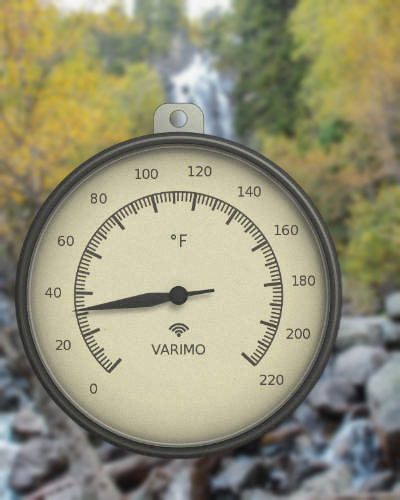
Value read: 32,°F
